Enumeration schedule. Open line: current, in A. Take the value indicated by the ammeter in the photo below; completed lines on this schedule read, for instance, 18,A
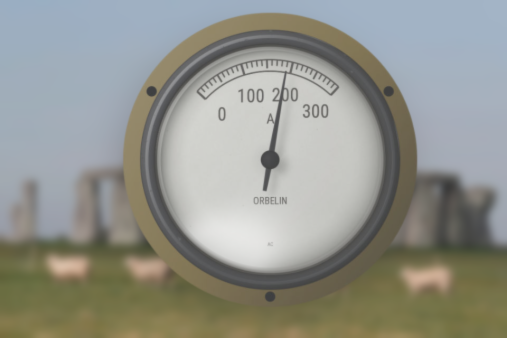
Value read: 190,A
